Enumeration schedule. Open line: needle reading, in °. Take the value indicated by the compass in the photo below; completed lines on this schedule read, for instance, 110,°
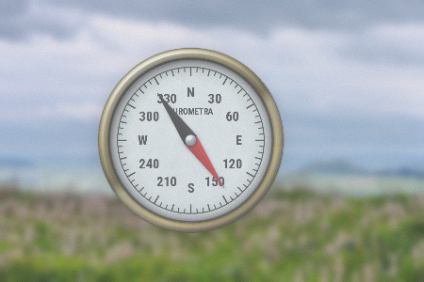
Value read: 145,°
